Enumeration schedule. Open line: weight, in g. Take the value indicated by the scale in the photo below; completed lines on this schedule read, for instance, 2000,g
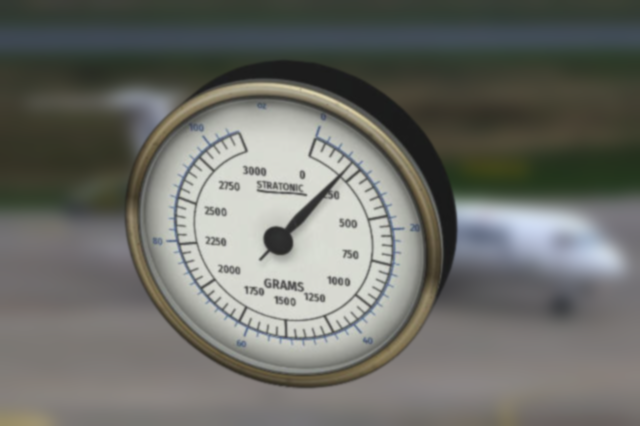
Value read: 200,g
